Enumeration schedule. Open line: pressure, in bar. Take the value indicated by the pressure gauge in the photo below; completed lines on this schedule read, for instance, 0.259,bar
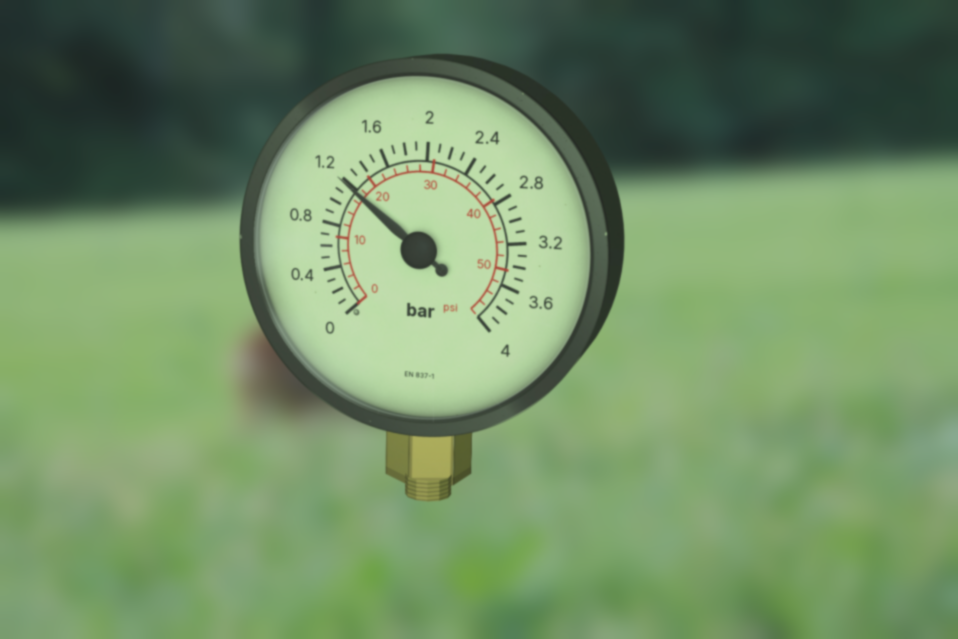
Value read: 1.2,bar
